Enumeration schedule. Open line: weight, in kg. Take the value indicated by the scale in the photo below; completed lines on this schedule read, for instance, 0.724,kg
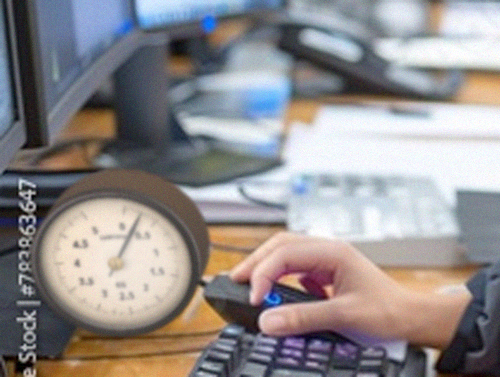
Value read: 0.25,kg
